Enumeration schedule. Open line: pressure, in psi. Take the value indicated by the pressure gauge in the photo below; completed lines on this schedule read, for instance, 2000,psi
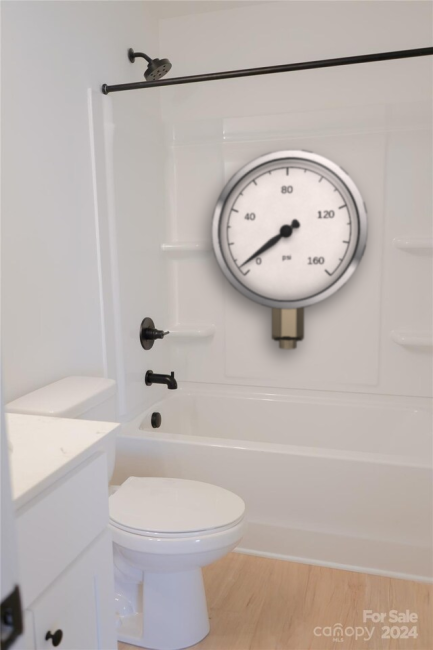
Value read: 5,psi
